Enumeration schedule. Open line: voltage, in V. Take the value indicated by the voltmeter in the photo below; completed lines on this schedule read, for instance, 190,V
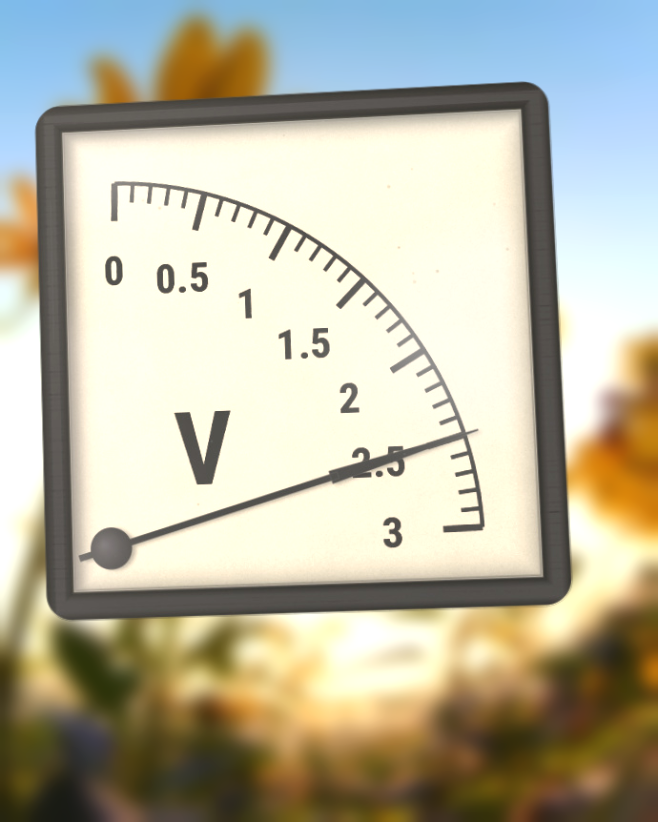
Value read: 2.5,V
